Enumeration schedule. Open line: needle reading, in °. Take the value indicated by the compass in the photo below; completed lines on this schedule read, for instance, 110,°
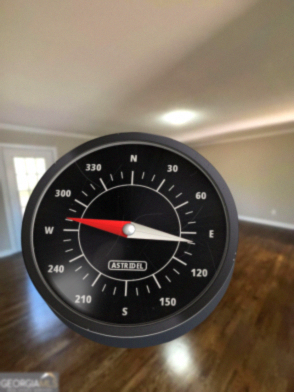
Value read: 280,°
